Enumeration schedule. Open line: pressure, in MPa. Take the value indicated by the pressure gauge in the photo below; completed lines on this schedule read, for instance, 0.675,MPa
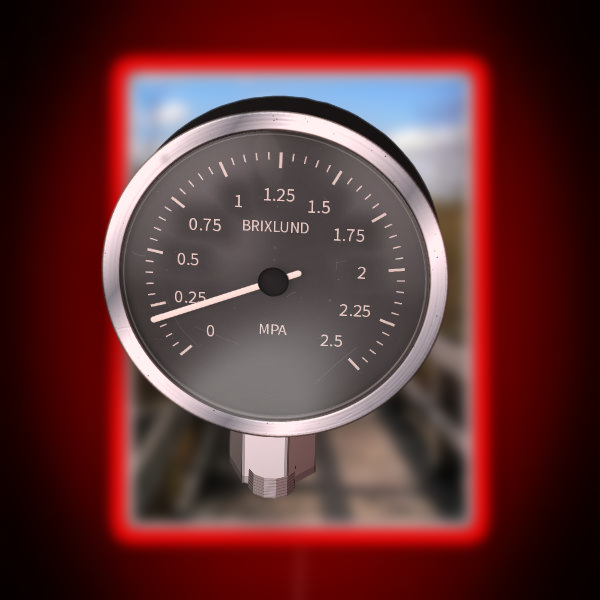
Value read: 0.2,MPa
